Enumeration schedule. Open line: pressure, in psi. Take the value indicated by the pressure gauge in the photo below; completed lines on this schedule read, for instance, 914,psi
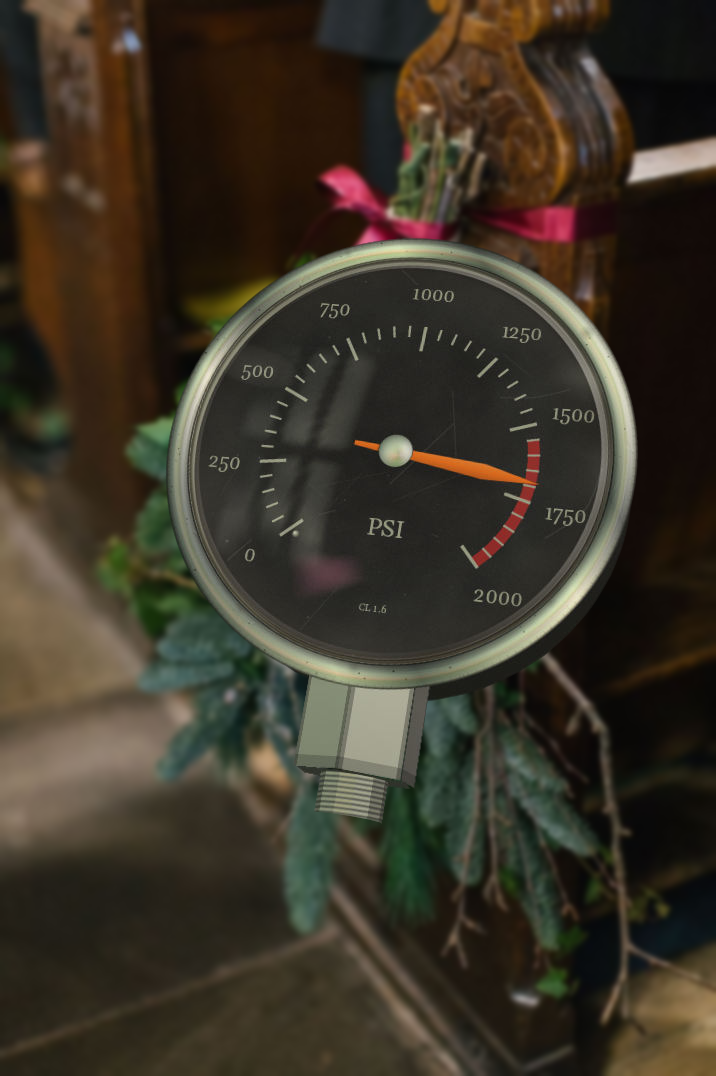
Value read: 1700,psi
